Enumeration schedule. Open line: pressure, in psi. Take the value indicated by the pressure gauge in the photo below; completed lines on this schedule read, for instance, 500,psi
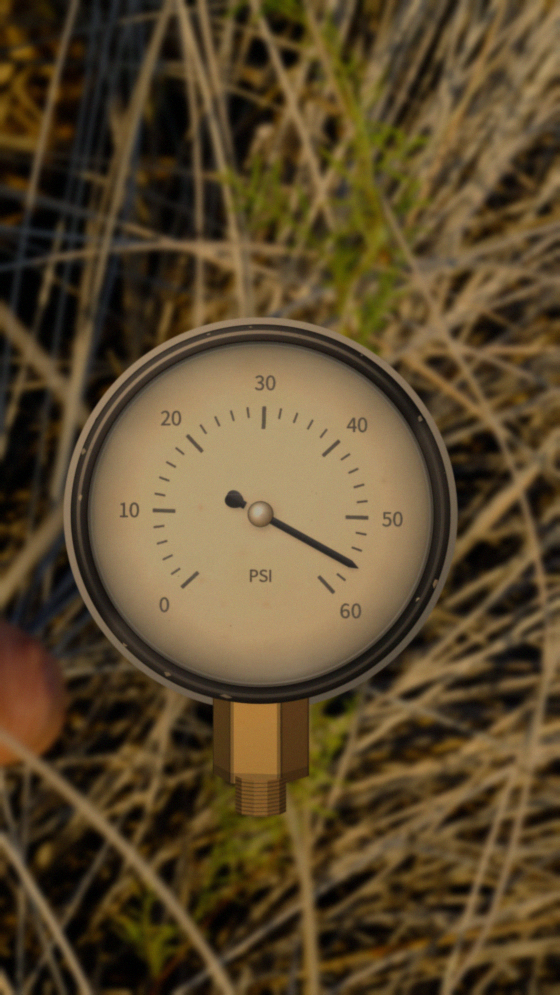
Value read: 56,psi
